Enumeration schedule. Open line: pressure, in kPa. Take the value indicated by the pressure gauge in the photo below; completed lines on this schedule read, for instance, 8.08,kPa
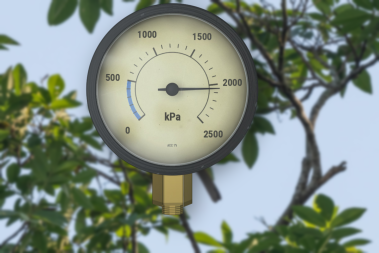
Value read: 2050,kPa
